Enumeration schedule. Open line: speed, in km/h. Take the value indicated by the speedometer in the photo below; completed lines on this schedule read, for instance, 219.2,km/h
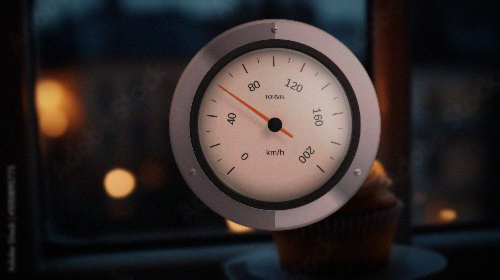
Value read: 60,km/h
